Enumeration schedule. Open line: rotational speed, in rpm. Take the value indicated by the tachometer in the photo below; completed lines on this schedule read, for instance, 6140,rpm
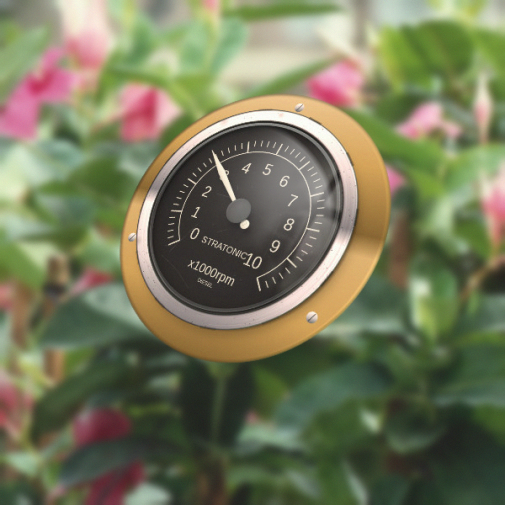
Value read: 3000,rpm
